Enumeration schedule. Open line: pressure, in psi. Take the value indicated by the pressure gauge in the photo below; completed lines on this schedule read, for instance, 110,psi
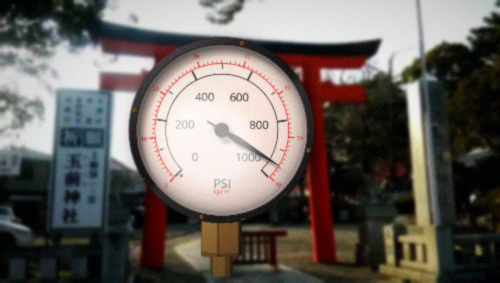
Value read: 950,psi
